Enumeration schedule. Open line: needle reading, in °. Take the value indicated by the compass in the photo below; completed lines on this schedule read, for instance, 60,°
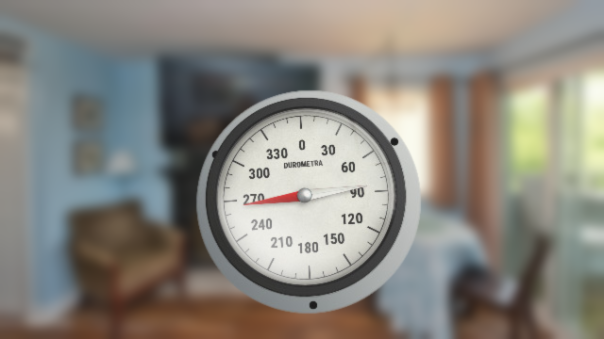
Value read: 265,°
